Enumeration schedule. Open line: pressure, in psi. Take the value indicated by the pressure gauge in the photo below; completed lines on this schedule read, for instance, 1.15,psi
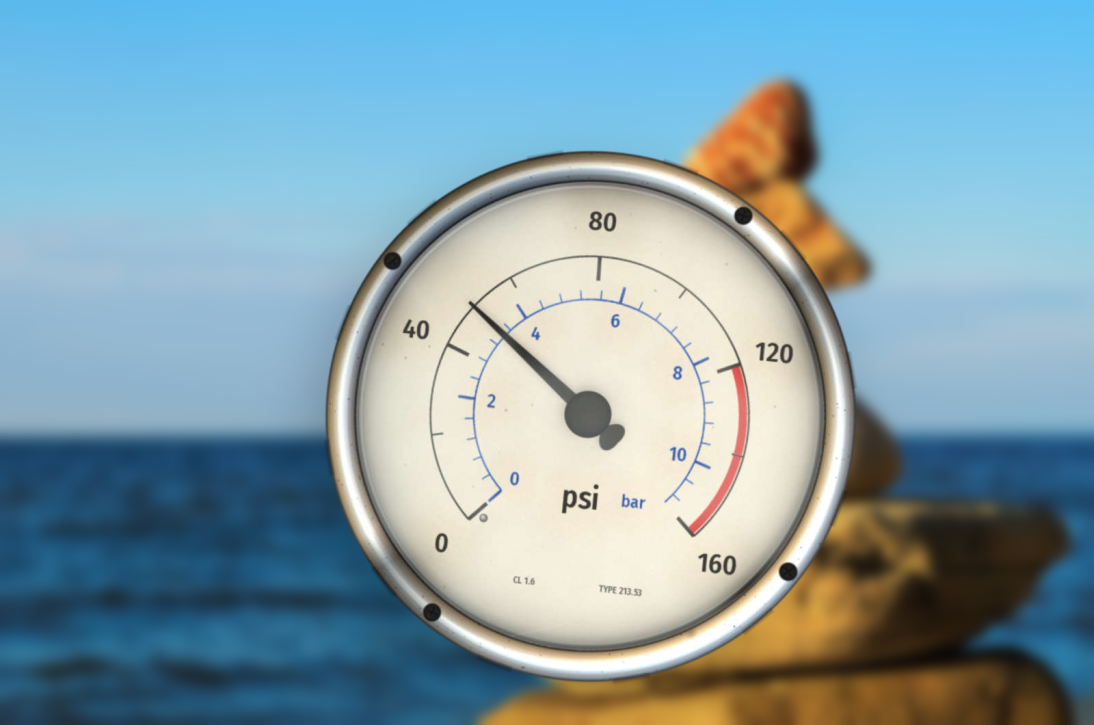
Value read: 50,psi
